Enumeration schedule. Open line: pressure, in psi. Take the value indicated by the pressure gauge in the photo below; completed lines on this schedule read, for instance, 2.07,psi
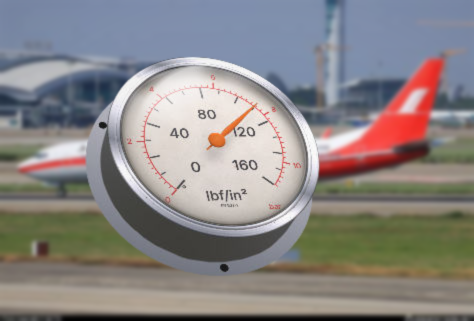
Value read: 110,psi
